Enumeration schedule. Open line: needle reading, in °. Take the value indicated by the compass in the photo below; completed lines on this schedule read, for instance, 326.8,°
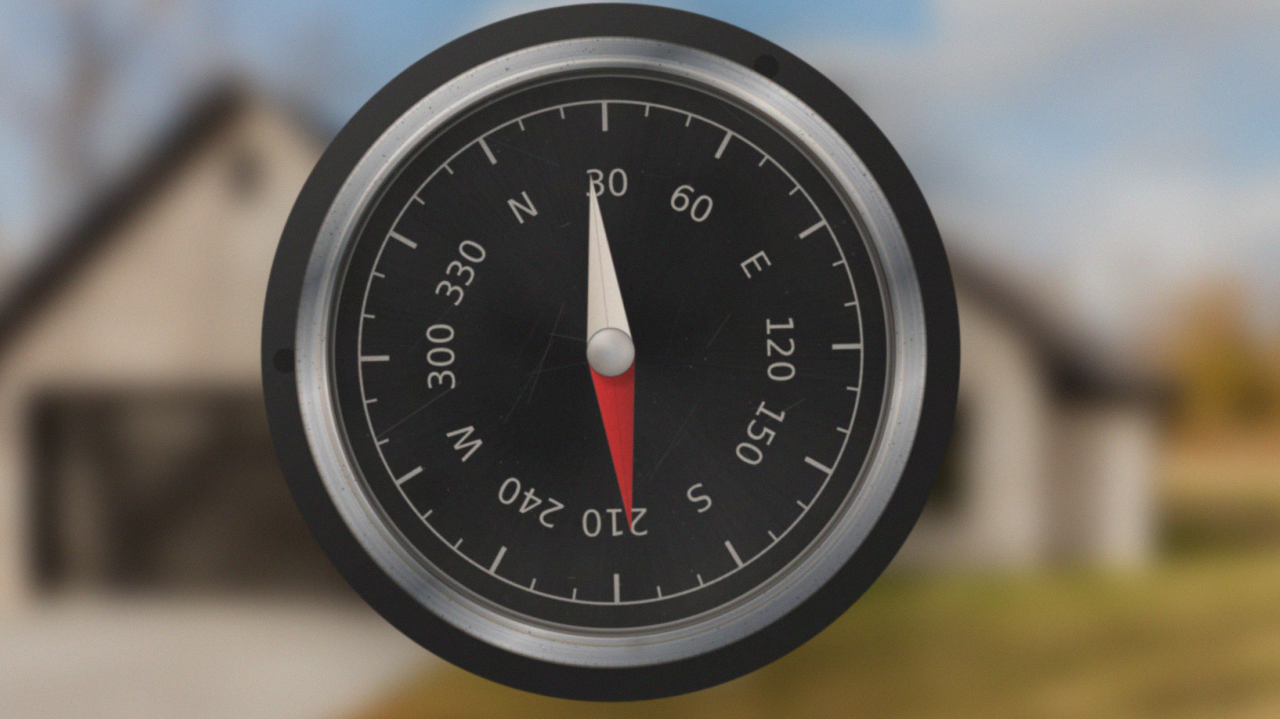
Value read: 205,°
